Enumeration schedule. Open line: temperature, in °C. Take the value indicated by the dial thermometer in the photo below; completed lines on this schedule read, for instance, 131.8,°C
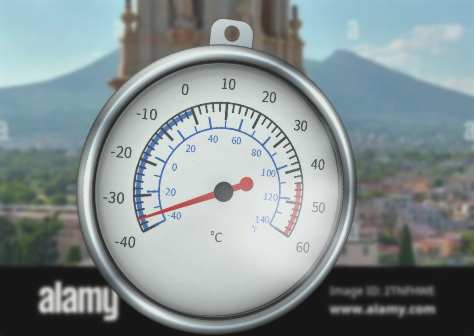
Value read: -36,°C
